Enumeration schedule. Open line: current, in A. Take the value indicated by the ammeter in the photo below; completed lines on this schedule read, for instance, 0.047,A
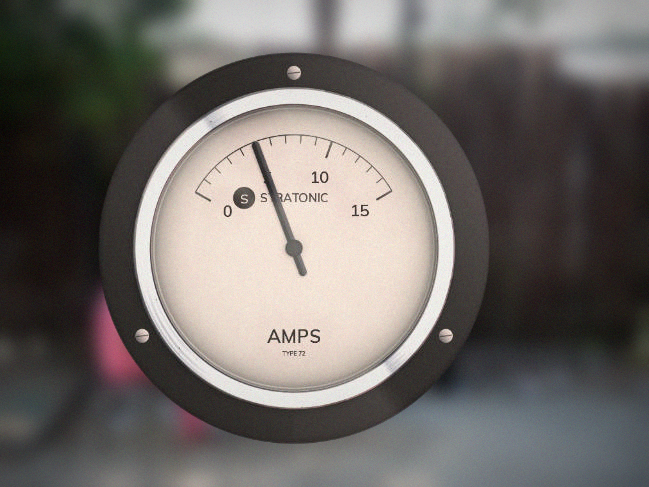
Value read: 5,A
